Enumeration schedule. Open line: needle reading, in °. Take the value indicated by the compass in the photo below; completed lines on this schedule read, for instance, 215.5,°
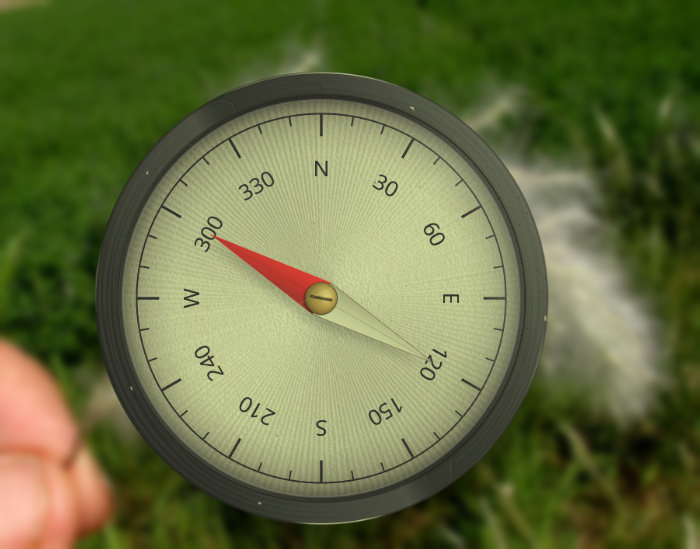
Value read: 300,°
